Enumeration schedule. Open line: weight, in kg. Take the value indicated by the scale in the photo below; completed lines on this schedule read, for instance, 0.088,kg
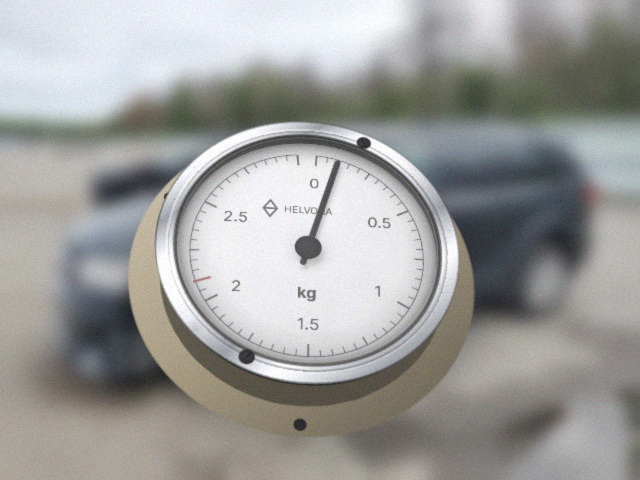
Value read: 0.1,kg
